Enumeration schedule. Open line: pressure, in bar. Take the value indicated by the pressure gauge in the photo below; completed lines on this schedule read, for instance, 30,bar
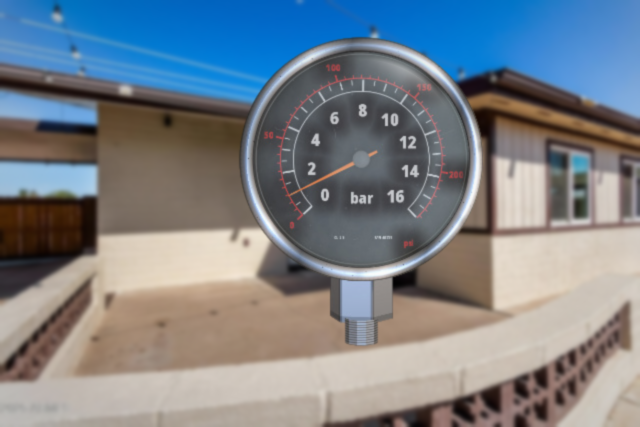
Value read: 1,bar
